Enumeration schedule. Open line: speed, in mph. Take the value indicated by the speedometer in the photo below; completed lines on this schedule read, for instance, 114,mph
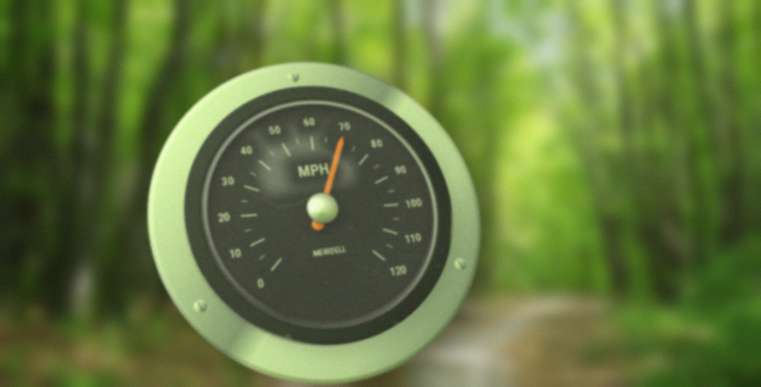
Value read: 70,mph
